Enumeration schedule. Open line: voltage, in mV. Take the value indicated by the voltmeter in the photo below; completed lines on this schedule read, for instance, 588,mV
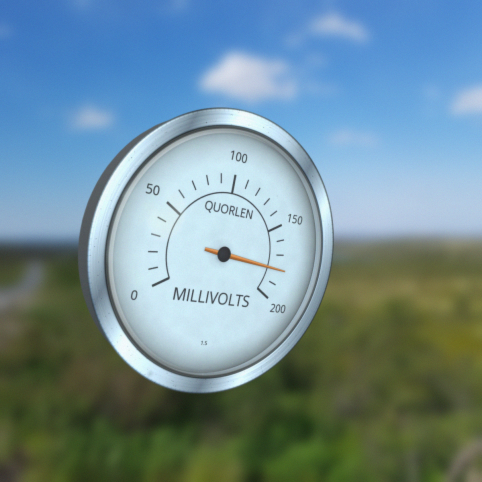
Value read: 180,mV
